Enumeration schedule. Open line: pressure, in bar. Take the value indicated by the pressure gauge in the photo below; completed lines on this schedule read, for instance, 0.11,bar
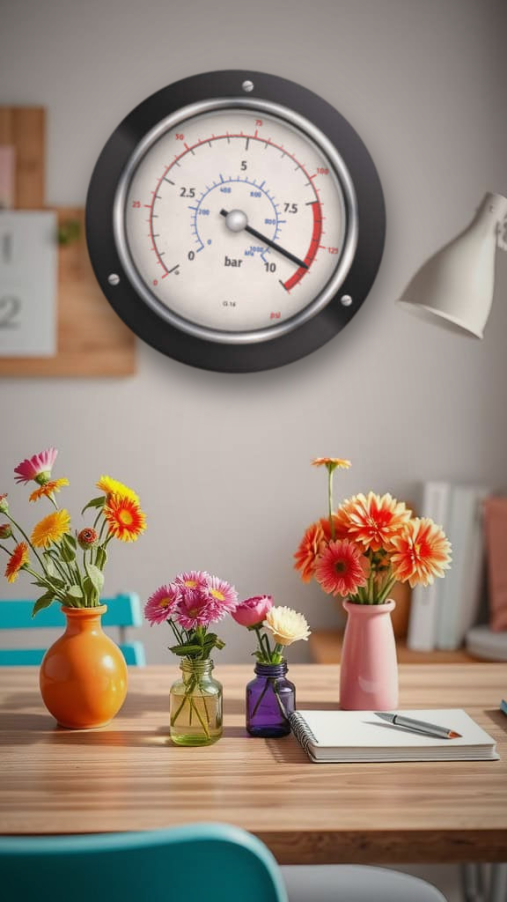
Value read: 9.25,bar
